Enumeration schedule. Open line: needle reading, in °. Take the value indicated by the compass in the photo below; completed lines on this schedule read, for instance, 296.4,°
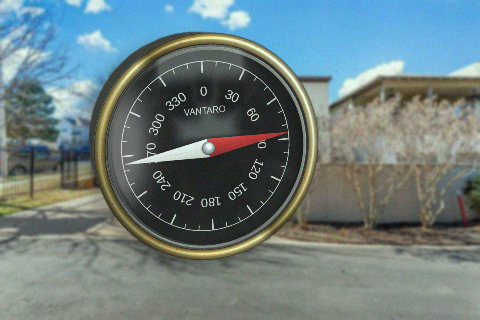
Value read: 85,°
